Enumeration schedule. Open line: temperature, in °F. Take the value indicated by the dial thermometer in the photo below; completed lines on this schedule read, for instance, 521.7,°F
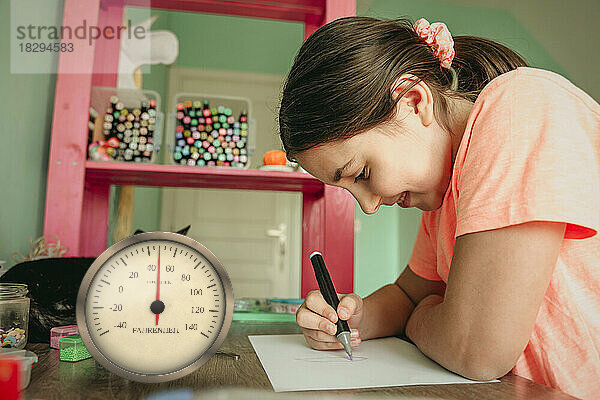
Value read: 48,°F
